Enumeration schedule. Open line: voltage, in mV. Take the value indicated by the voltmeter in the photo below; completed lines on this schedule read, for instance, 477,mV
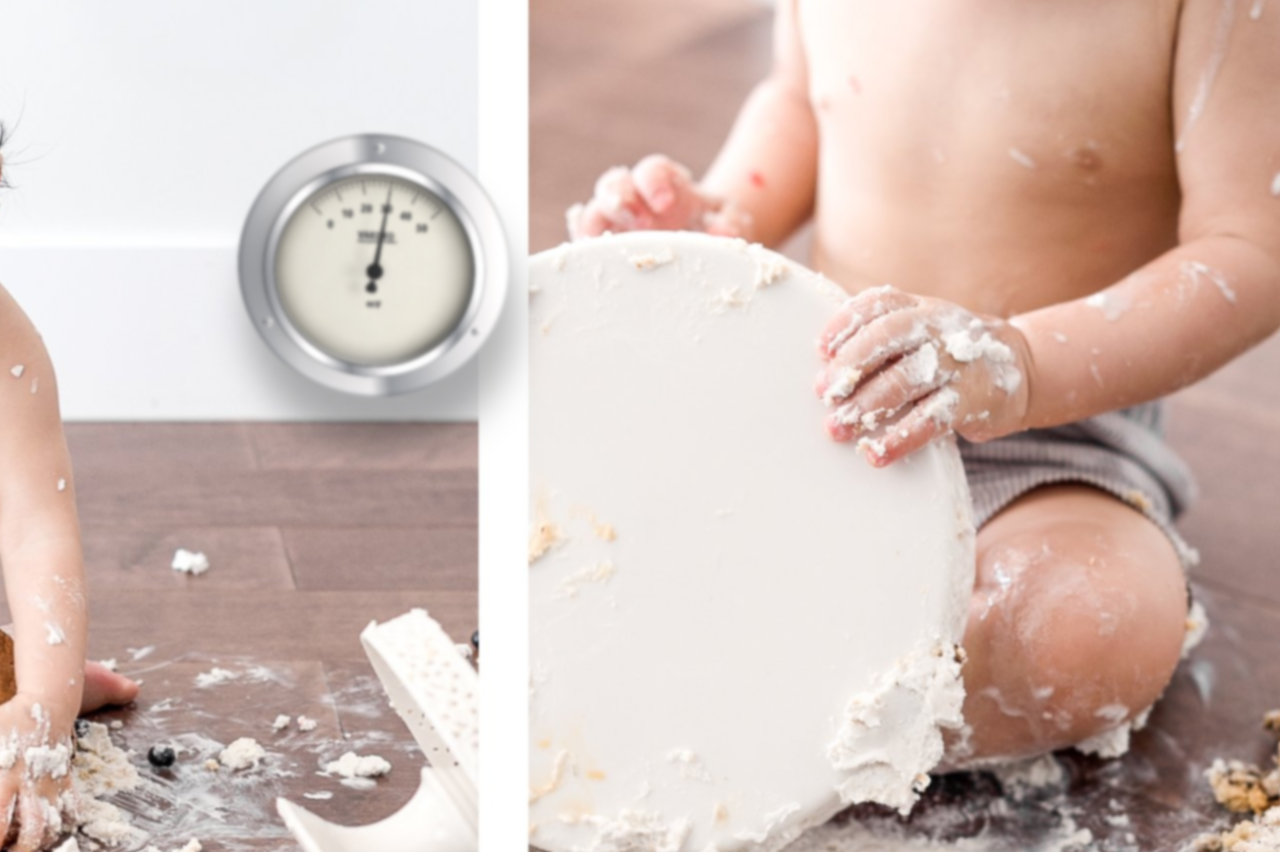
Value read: 30,mV
